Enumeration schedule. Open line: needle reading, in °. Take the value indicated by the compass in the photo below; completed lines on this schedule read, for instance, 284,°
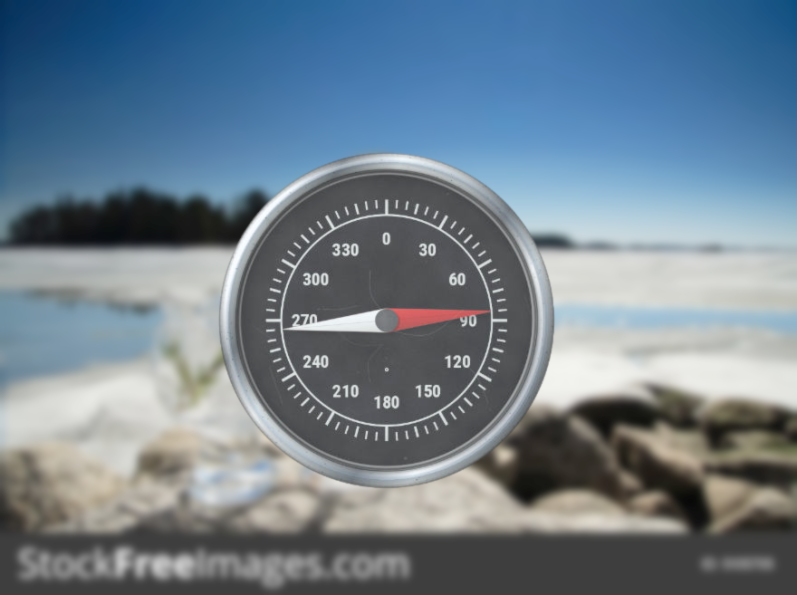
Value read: 85,°
